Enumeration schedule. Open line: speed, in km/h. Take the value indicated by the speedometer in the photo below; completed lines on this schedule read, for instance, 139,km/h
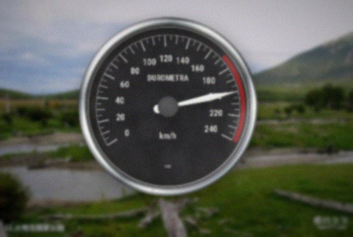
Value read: 200,km/h
